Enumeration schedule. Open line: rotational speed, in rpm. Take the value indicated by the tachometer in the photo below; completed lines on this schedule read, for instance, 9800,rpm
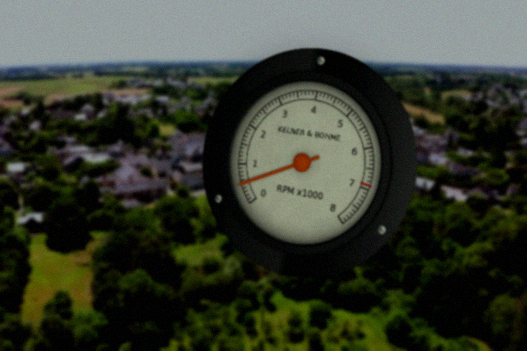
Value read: 500,rpm
